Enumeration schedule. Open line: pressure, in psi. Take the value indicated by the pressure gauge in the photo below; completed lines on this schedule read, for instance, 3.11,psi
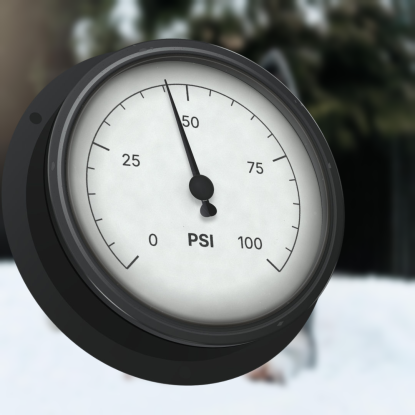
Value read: 45,psi
